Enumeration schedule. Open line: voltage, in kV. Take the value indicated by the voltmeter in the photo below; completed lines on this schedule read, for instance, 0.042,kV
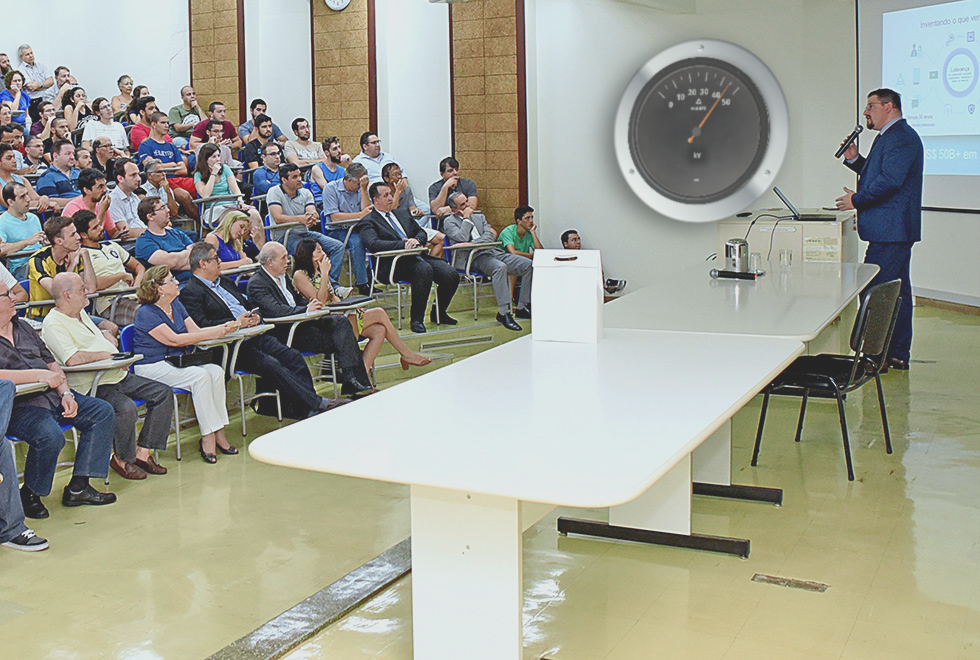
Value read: 45,kV
